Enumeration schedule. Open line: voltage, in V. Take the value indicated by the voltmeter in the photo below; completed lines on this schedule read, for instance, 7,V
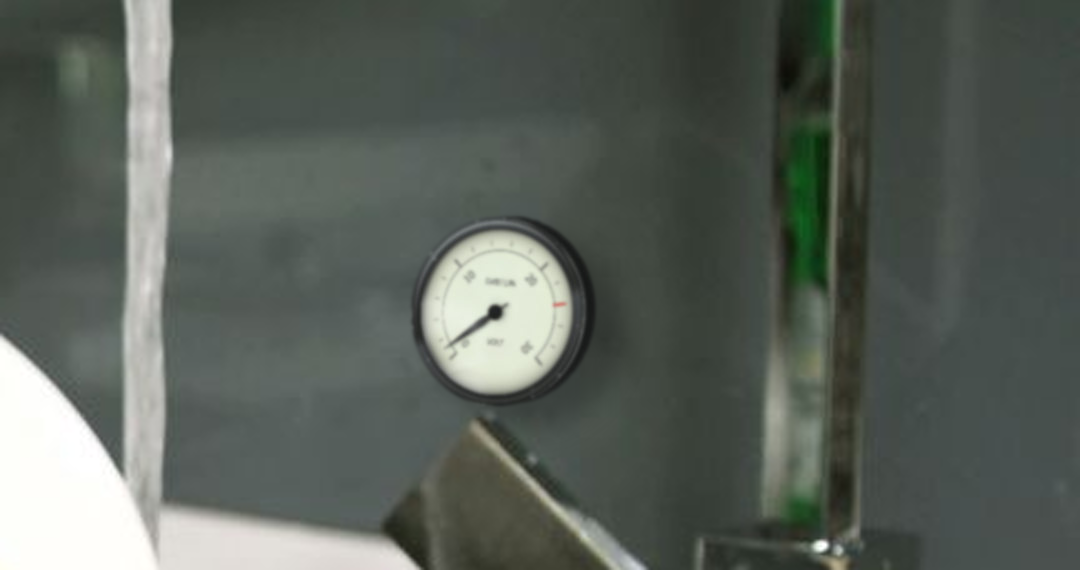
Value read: 1,V
